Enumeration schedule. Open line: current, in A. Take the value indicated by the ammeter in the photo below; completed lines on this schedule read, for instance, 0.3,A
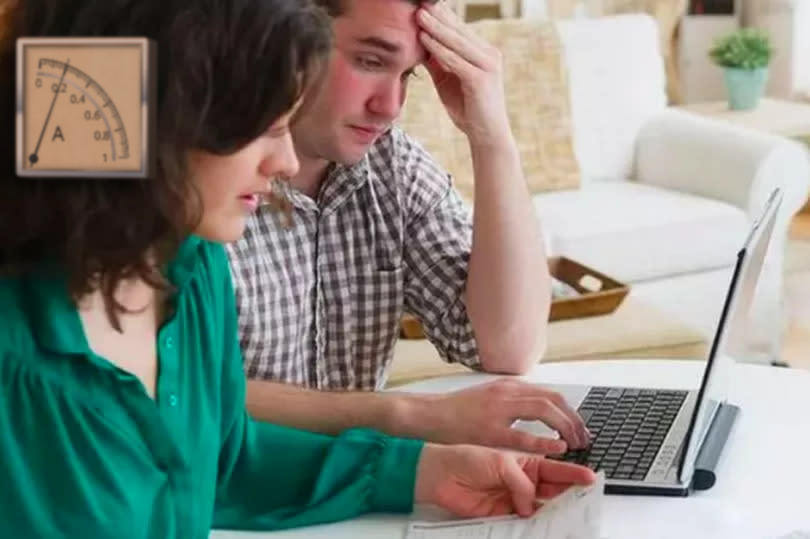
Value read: 0.2,A
